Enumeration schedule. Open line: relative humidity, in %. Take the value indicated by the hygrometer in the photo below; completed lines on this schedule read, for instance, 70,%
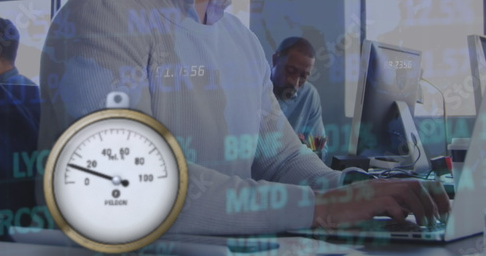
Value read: 12,%
